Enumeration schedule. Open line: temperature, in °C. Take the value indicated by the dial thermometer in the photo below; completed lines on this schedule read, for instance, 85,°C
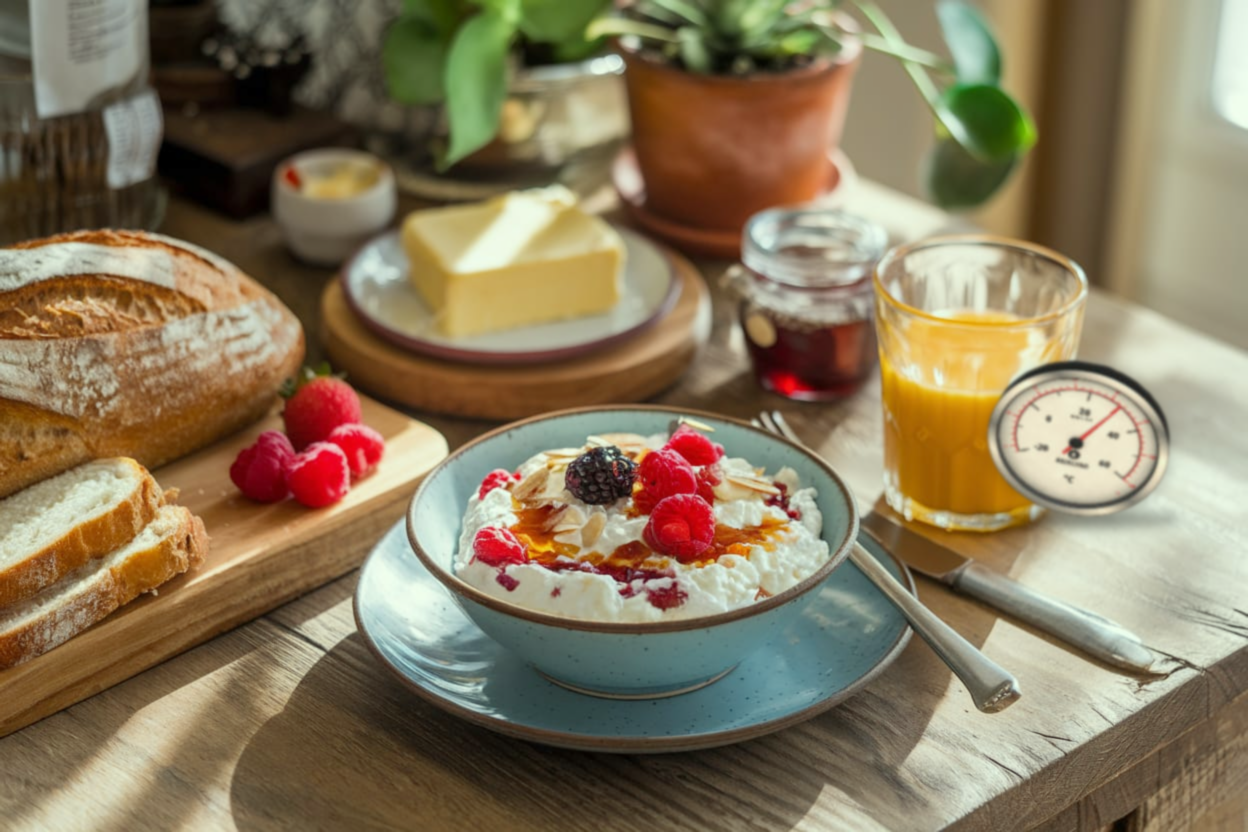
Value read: 30,°C
